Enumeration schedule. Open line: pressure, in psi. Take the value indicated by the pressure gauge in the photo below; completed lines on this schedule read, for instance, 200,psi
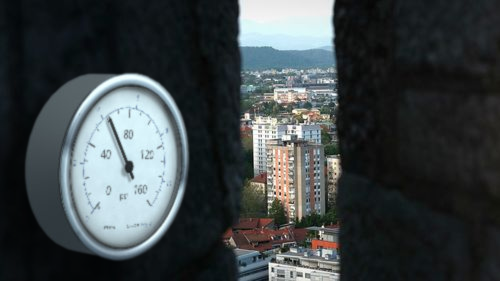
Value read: 60,psi
